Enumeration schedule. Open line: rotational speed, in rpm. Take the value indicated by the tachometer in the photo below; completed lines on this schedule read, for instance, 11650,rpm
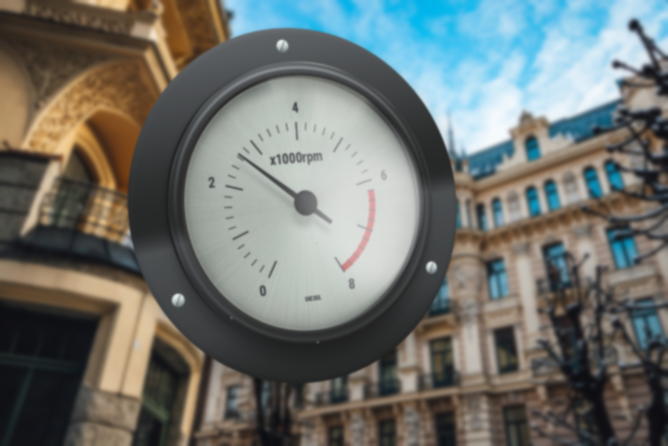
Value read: 2600,rpm
